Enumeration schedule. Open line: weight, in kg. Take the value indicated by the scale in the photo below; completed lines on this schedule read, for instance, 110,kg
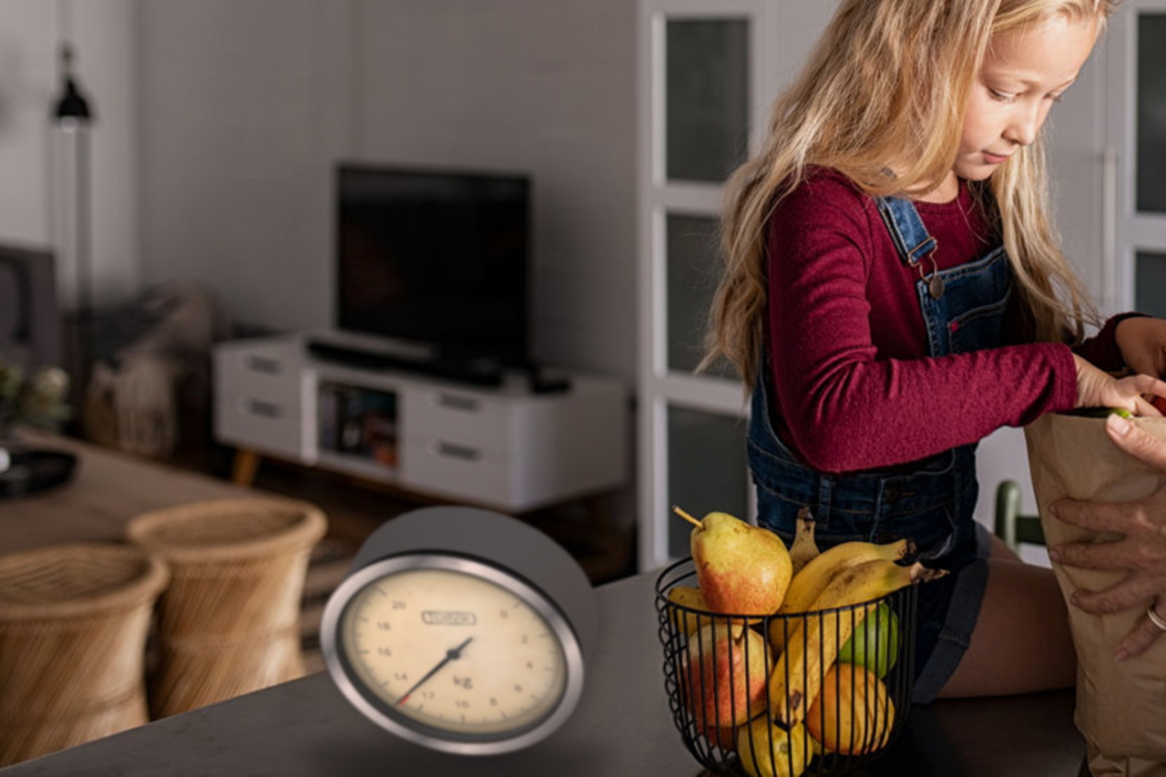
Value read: 13,kg
